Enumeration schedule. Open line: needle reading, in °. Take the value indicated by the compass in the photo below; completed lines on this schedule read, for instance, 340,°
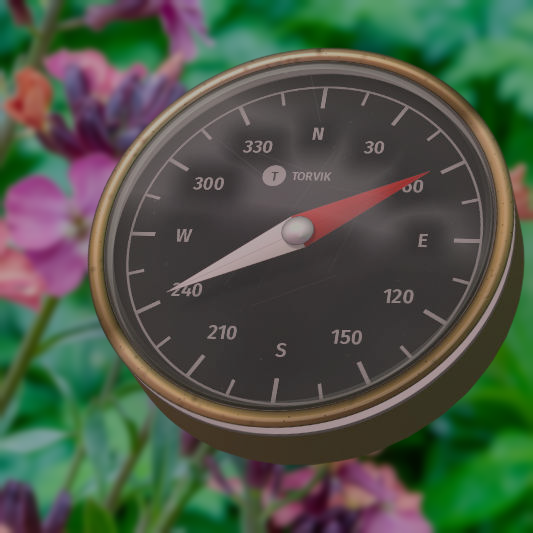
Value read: 60,°
